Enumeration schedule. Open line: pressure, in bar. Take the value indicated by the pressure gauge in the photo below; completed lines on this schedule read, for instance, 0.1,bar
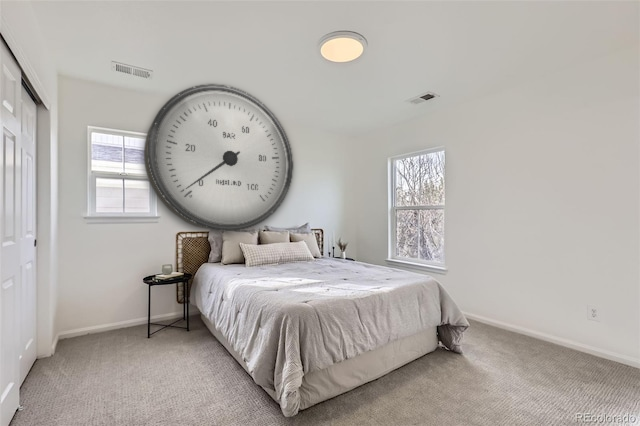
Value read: 2,bar
